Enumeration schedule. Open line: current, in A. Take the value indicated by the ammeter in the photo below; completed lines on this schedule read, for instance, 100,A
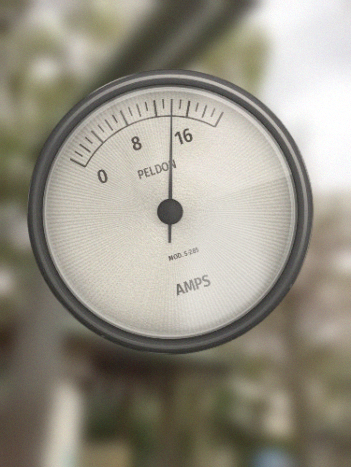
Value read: 14,A
